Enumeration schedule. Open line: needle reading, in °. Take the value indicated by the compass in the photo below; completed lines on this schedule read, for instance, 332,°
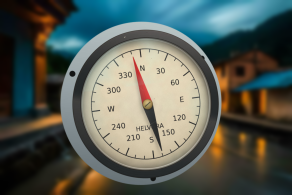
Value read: 350,°
